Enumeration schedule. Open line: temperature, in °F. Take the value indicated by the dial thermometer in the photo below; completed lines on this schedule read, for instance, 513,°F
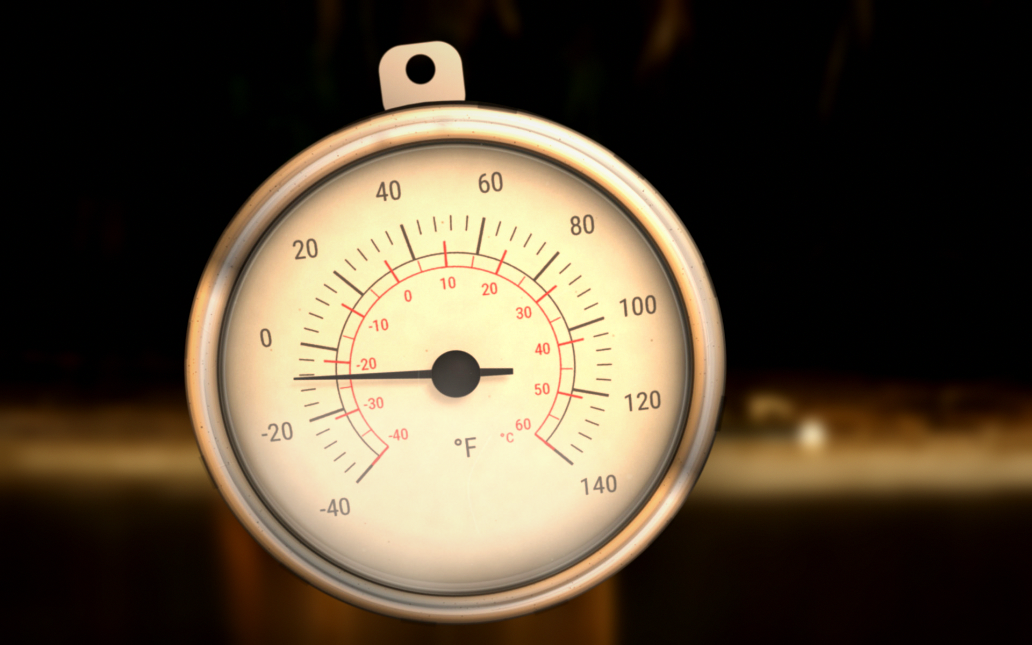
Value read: -8,°F
